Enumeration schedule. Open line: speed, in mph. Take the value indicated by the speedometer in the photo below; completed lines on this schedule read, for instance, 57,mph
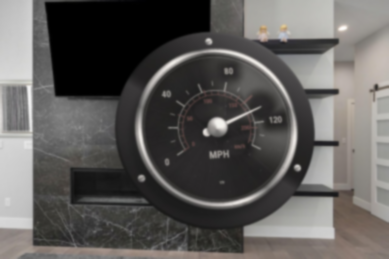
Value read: 110,mph
